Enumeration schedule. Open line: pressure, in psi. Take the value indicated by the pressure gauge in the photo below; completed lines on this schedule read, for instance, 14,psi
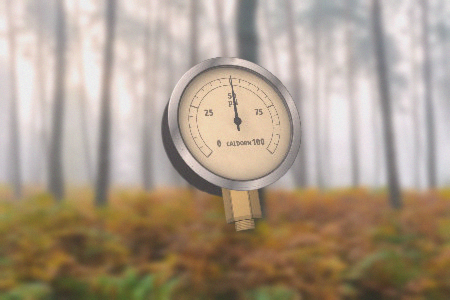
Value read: 50,psi
